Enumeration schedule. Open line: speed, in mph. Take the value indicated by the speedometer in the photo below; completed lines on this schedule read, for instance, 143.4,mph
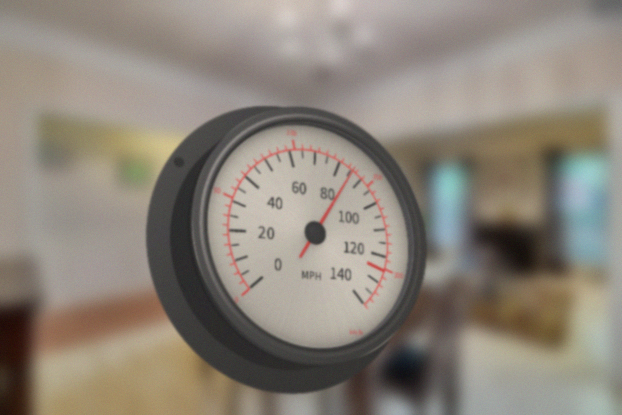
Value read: 85,mph
